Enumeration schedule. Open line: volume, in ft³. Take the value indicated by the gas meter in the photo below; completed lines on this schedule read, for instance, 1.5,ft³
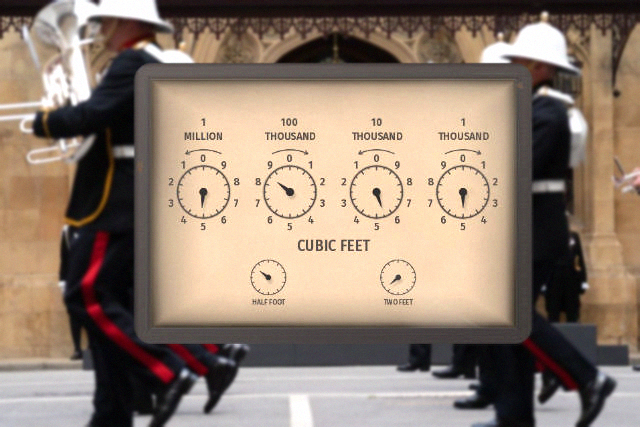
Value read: 485500,ft³
